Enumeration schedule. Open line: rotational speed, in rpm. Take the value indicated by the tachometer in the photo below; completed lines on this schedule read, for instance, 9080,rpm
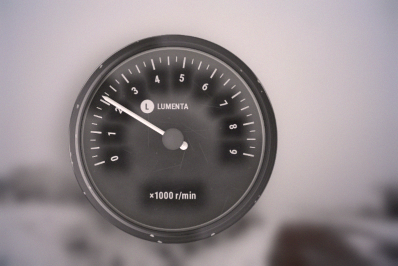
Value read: 2125,rpm
